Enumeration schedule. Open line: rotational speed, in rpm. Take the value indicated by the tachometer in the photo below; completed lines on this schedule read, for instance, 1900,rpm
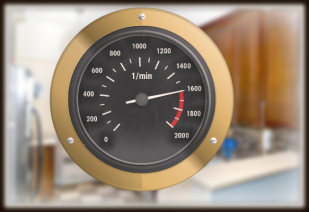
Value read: 1600,rpm
